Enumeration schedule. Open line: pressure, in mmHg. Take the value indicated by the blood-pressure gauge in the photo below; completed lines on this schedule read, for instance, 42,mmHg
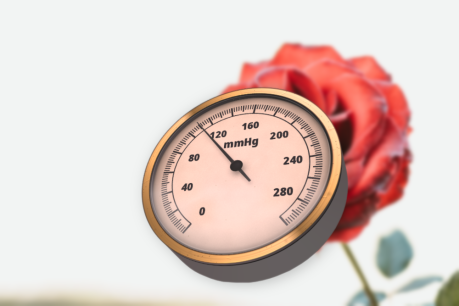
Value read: 110,mmHg
